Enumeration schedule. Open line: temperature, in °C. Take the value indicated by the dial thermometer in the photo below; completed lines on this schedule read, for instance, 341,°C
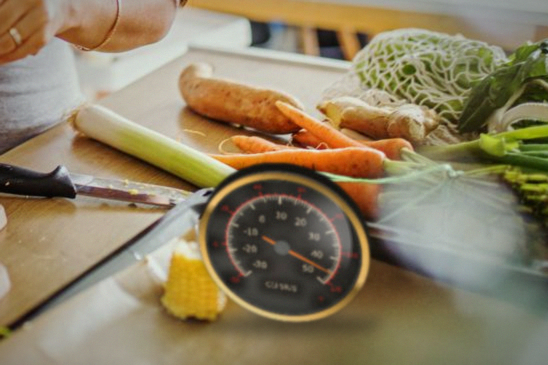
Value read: 45,°C
